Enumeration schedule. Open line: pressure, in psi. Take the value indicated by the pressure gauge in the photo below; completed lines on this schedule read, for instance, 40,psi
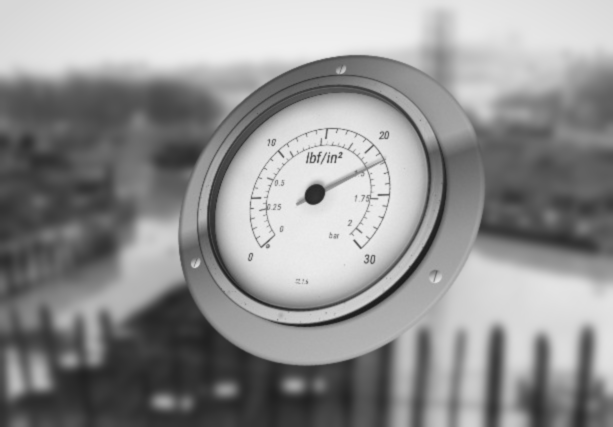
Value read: 22,psi
